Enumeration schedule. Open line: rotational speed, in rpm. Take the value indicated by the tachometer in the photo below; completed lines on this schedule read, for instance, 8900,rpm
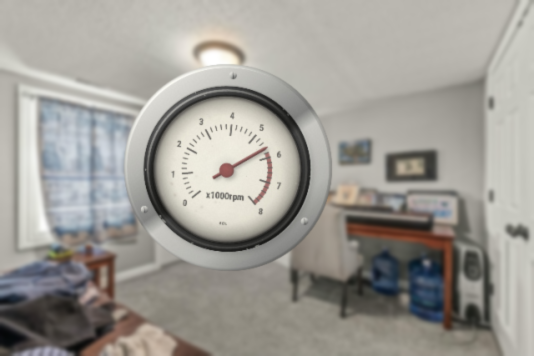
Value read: 5600,rpm
